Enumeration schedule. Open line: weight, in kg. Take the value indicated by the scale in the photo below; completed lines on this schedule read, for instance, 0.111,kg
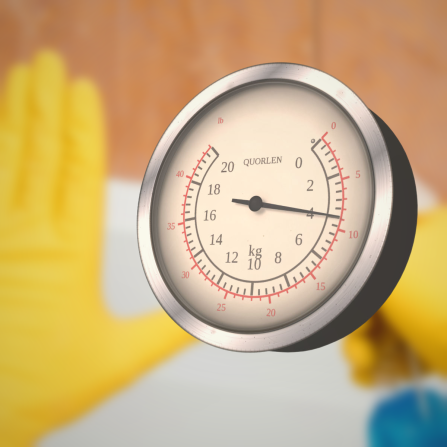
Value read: 4,kg
